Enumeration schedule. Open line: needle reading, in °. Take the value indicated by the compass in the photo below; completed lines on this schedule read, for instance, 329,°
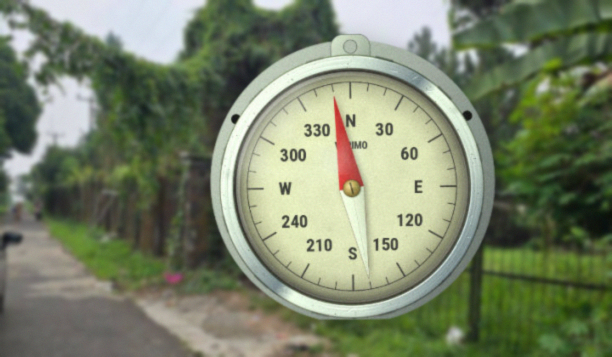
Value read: 350,°
